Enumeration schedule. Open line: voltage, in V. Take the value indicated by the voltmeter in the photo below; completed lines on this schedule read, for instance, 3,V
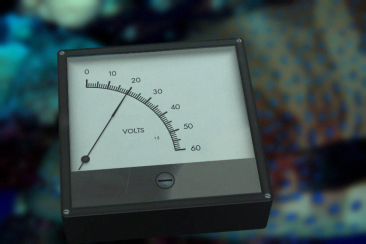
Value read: 20,V
